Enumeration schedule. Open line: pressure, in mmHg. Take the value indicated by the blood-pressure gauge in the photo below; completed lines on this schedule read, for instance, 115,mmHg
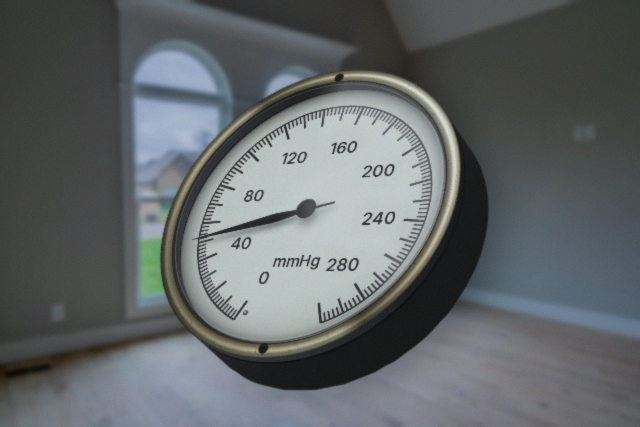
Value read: 50,mmHg
